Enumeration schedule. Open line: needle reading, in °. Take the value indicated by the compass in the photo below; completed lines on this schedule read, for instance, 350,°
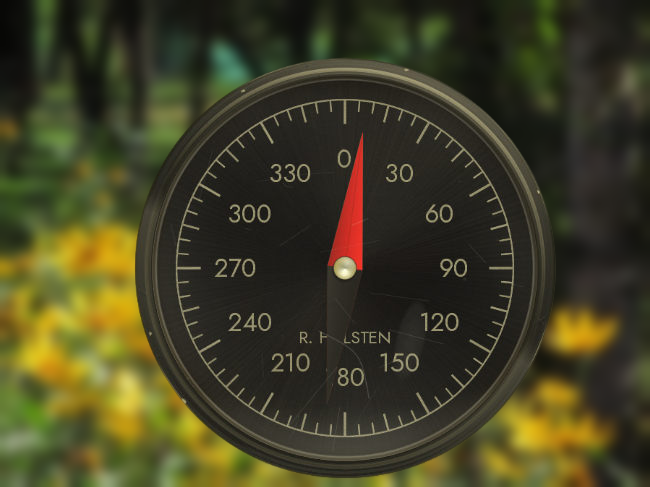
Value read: 7.5,°
